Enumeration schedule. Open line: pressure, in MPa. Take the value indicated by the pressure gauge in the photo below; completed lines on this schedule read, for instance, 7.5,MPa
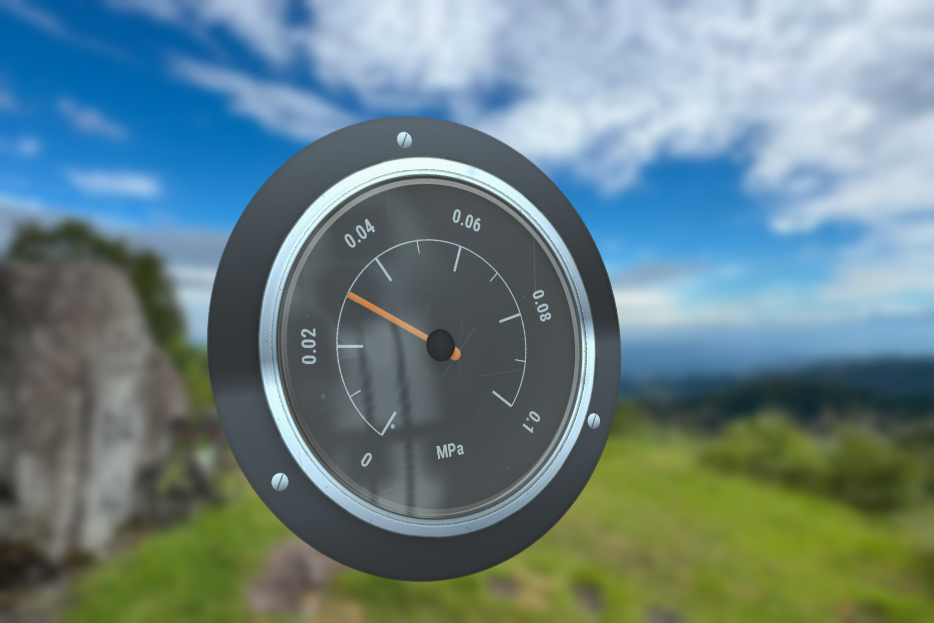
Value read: 0.03,MPa
